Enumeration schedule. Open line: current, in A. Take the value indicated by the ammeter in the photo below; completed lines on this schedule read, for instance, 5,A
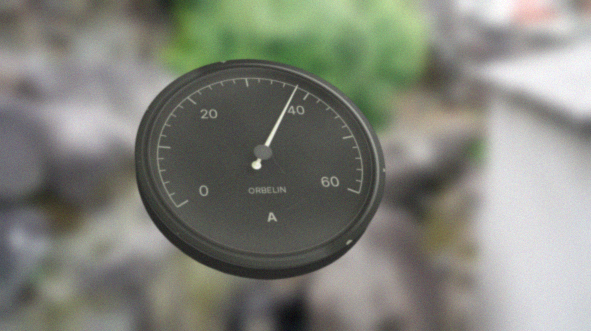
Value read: 38,A
